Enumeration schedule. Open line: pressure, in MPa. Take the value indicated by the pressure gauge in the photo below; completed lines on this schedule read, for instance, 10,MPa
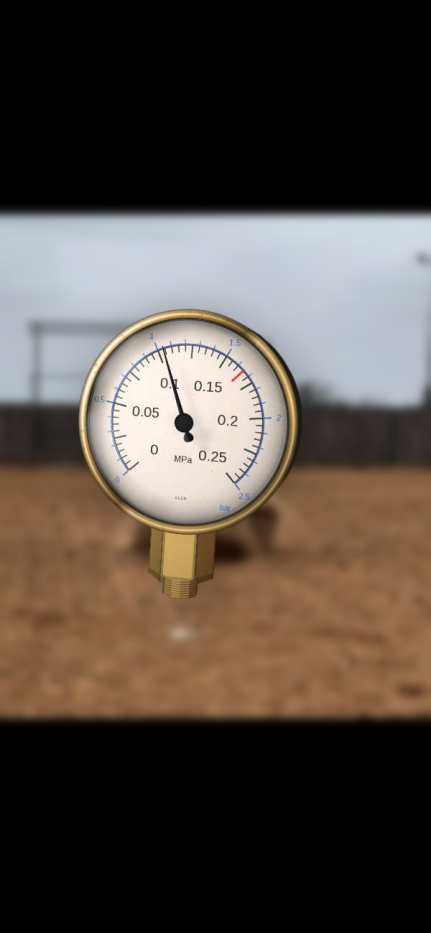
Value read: 0.105,MPa
